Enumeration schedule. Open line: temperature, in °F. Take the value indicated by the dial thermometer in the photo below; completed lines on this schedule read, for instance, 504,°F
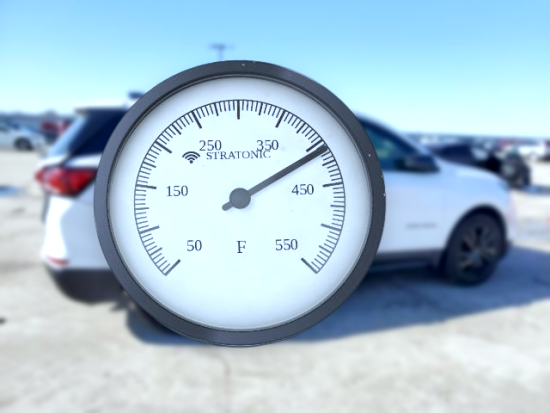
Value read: 410,°F
